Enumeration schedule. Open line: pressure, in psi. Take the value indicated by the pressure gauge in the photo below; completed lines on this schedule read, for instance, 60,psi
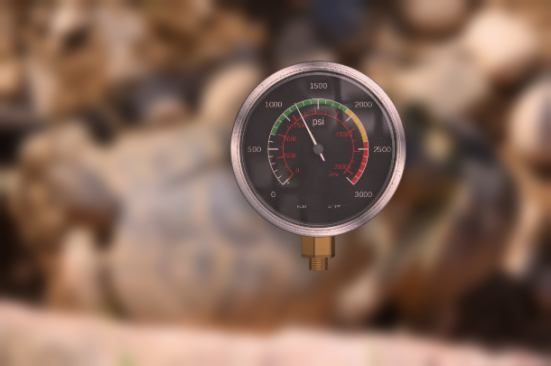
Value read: 1200,psi
